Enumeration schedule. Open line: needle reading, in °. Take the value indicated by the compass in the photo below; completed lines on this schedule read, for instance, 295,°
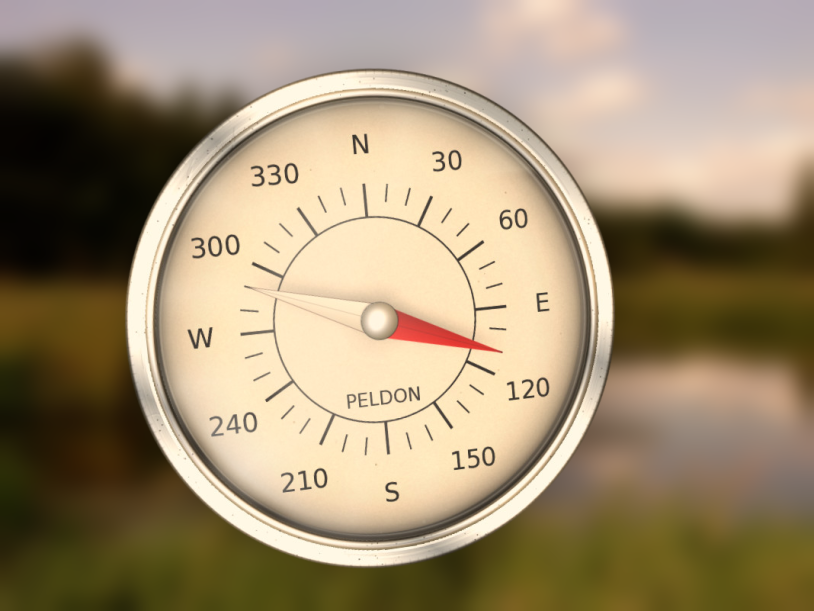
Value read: 110,°
